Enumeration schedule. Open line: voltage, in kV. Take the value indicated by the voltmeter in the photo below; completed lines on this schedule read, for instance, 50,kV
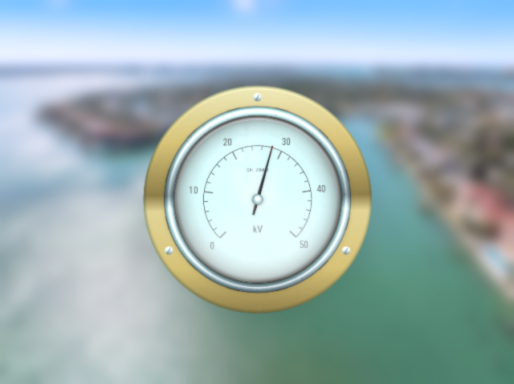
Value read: 28,kV
